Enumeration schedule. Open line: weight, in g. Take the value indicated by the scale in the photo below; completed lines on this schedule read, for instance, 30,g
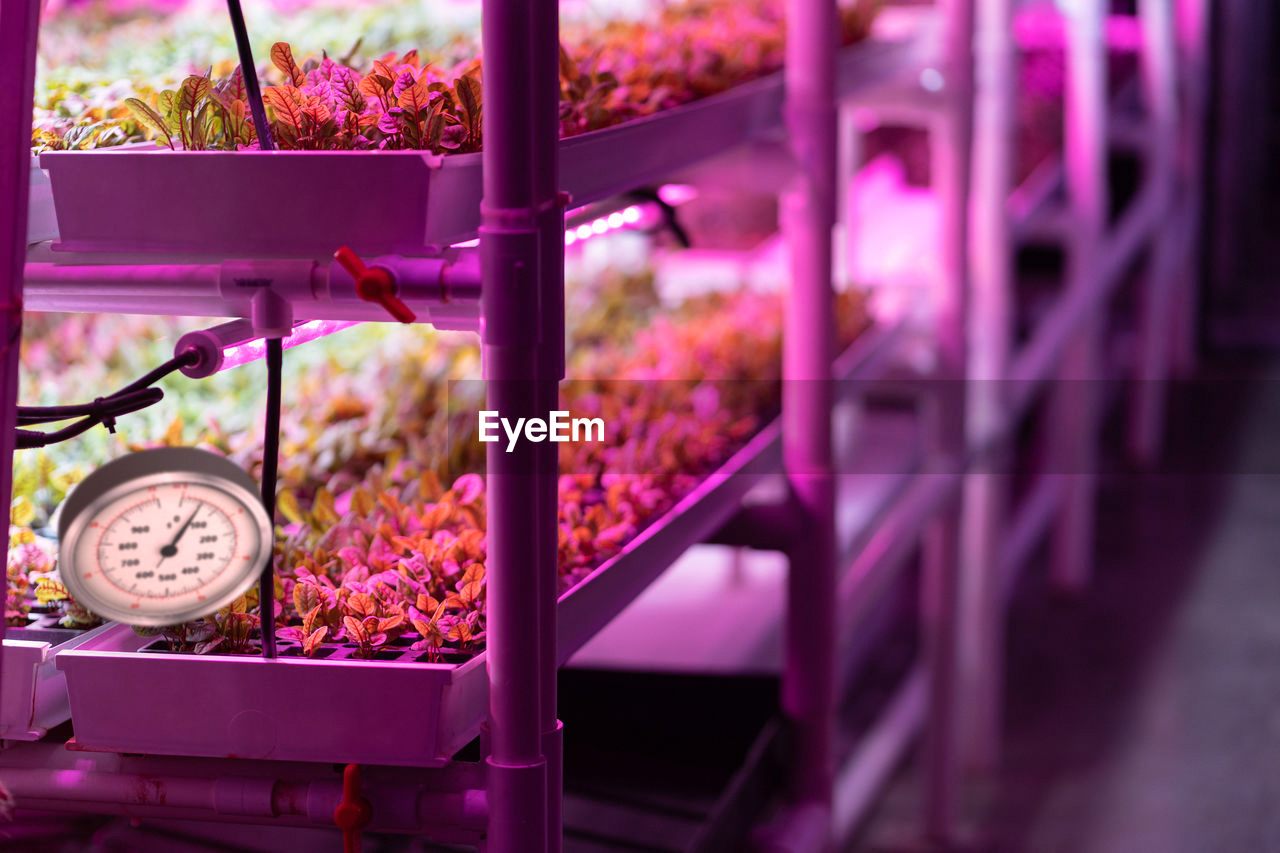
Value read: 50,g
